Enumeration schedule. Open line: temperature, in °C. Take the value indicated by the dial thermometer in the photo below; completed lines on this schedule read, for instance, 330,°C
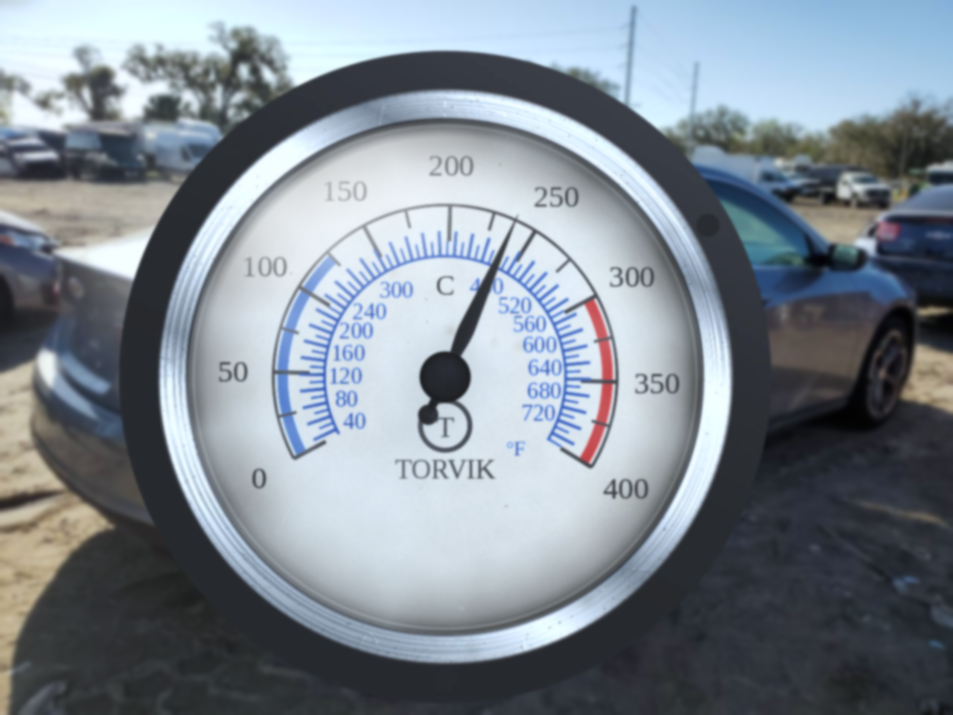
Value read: 237.5,°C
